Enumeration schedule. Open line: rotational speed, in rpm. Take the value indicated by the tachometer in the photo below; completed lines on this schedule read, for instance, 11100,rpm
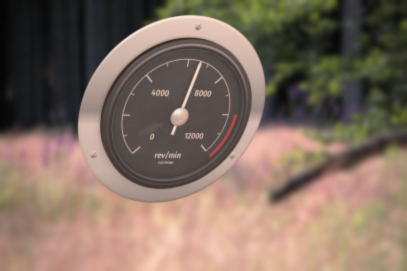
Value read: 6500,rpm
